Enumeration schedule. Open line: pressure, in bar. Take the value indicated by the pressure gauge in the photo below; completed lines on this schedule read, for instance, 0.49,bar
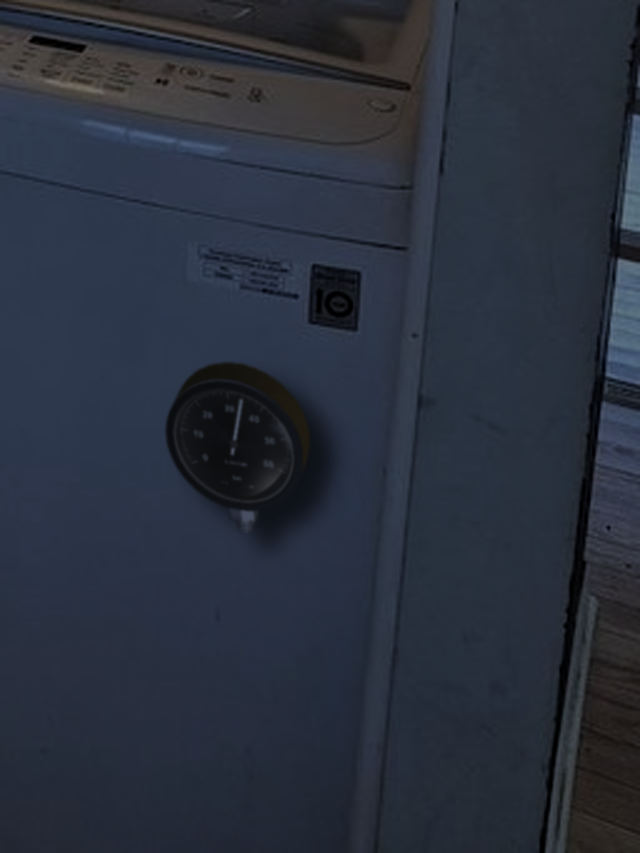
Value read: 34,bar
